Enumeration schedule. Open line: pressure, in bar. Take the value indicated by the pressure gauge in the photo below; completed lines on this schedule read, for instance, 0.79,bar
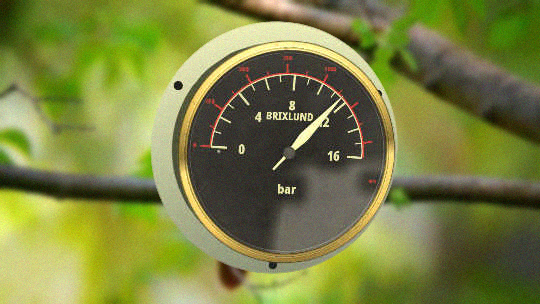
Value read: 11.5,bar
